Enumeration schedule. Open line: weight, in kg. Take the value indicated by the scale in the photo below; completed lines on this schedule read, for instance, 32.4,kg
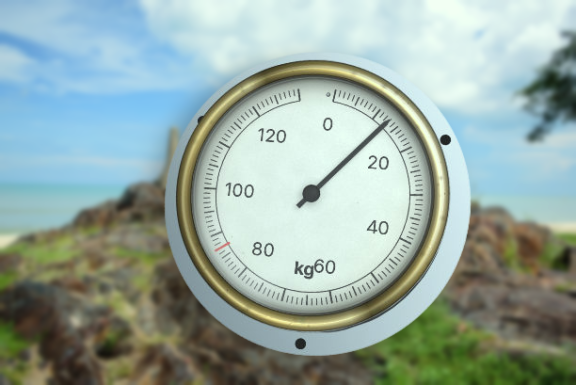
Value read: 13,kg
